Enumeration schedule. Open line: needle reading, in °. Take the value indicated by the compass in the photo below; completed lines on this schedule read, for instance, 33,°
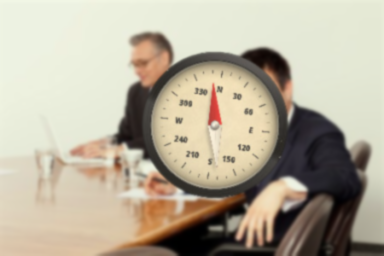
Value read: 350,°
